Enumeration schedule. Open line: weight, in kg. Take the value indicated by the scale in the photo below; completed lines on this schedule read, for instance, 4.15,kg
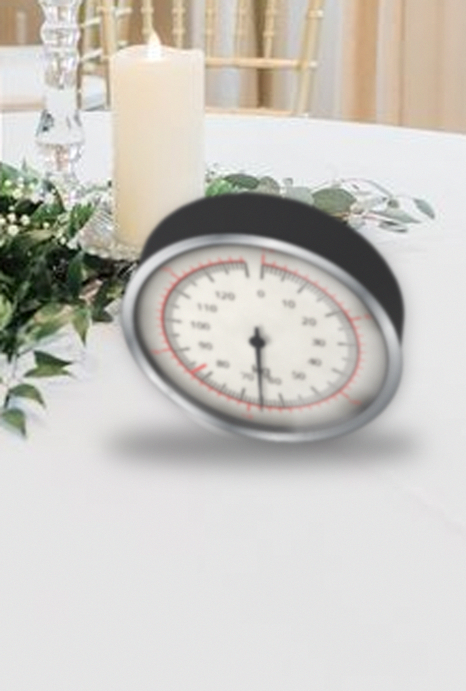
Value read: 65,kg
